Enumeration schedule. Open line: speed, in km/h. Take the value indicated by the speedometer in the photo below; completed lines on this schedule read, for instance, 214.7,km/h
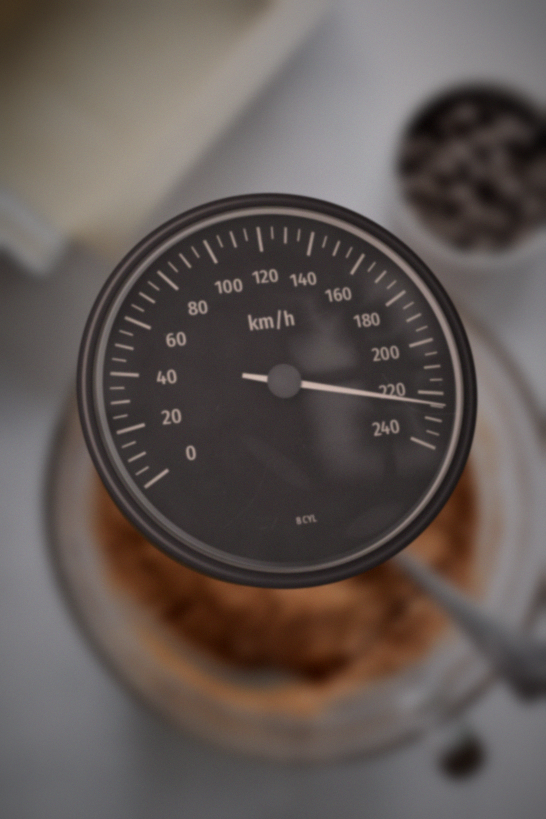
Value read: 225,km/h
